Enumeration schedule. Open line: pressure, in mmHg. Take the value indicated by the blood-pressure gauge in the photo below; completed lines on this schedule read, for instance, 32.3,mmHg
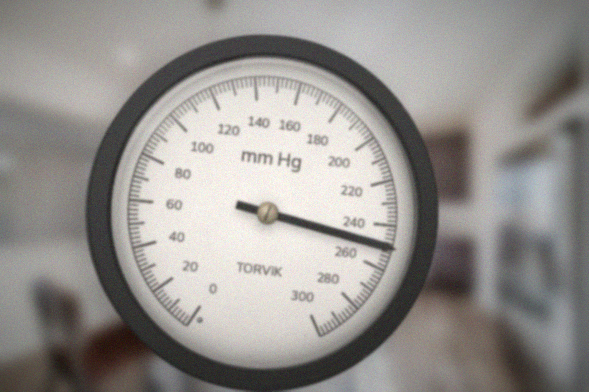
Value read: 250,mmHg
